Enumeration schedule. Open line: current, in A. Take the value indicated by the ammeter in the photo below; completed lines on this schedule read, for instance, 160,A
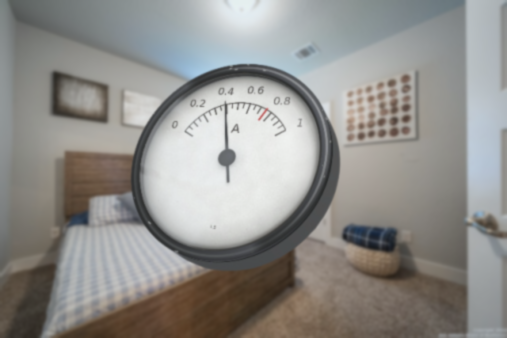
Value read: 0.4,A
